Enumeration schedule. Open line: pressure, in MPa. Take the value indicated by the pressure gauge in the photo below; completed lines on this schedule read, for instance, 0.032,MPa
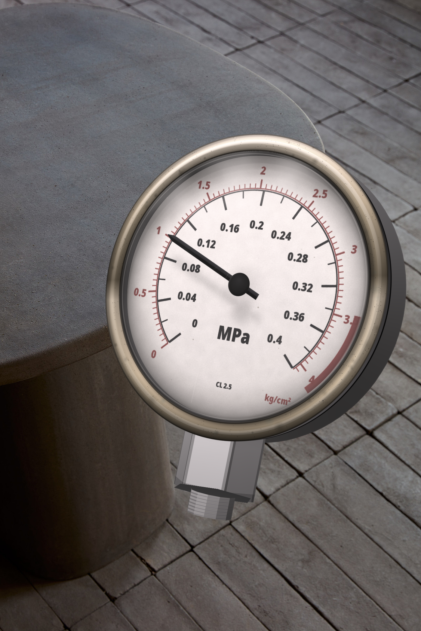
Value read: 0.1,MPa
